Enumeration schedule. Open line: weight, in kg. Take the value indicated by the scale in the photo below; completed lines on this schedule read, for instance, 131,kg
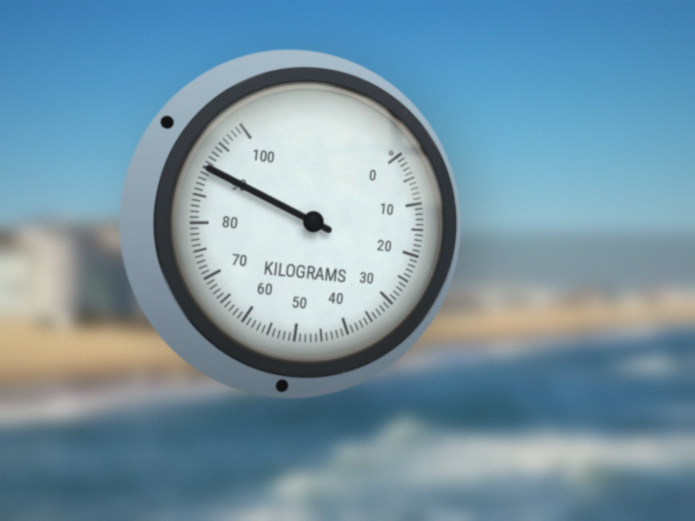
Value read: 90,kg
